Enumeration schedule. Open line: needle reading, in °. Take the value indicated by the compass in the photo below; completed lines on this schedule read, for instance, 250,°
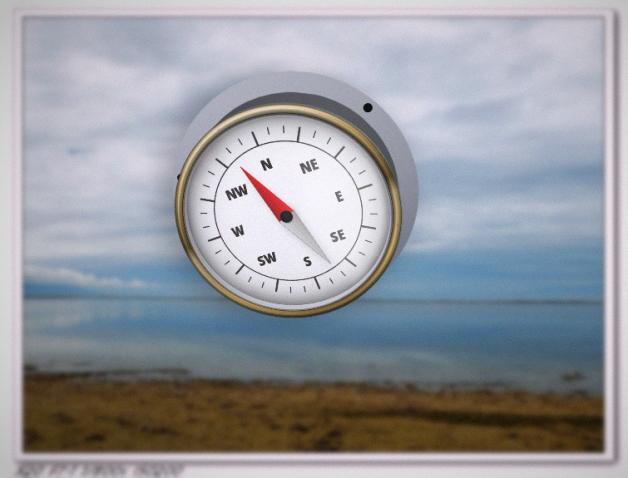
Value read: 340,°
